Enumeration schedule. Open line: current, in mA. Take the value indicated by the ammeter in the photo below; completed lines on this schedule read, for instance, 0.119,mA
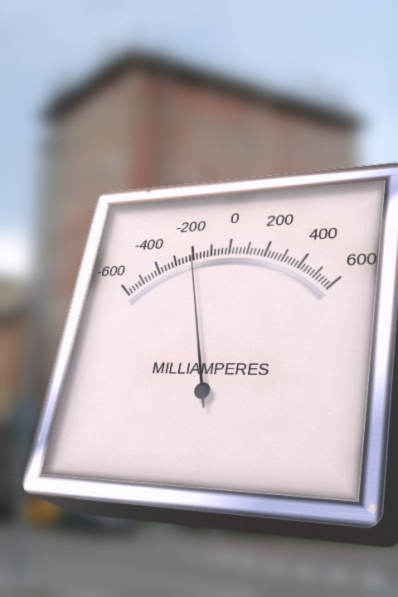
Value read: -200,mA
